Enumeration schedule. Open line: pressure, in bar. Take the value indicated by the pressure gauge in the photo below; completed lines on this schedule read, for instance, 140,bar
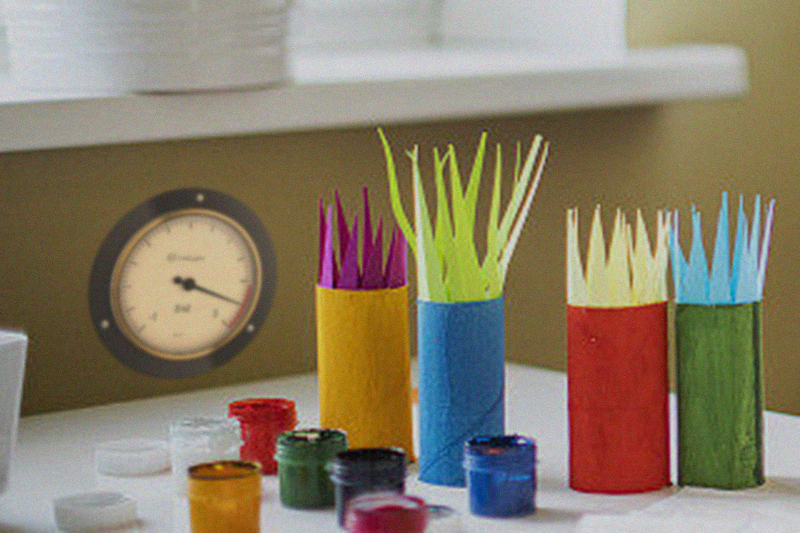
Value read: 4.5,bar
